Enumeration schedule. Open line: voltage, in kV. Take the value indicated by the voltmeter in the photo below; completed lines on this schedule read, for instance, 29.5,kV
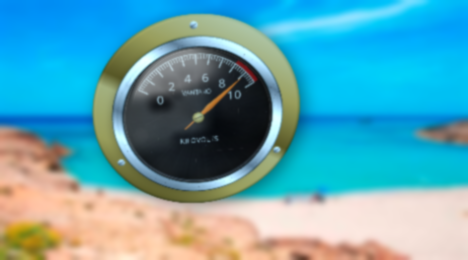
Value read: 9,kV
